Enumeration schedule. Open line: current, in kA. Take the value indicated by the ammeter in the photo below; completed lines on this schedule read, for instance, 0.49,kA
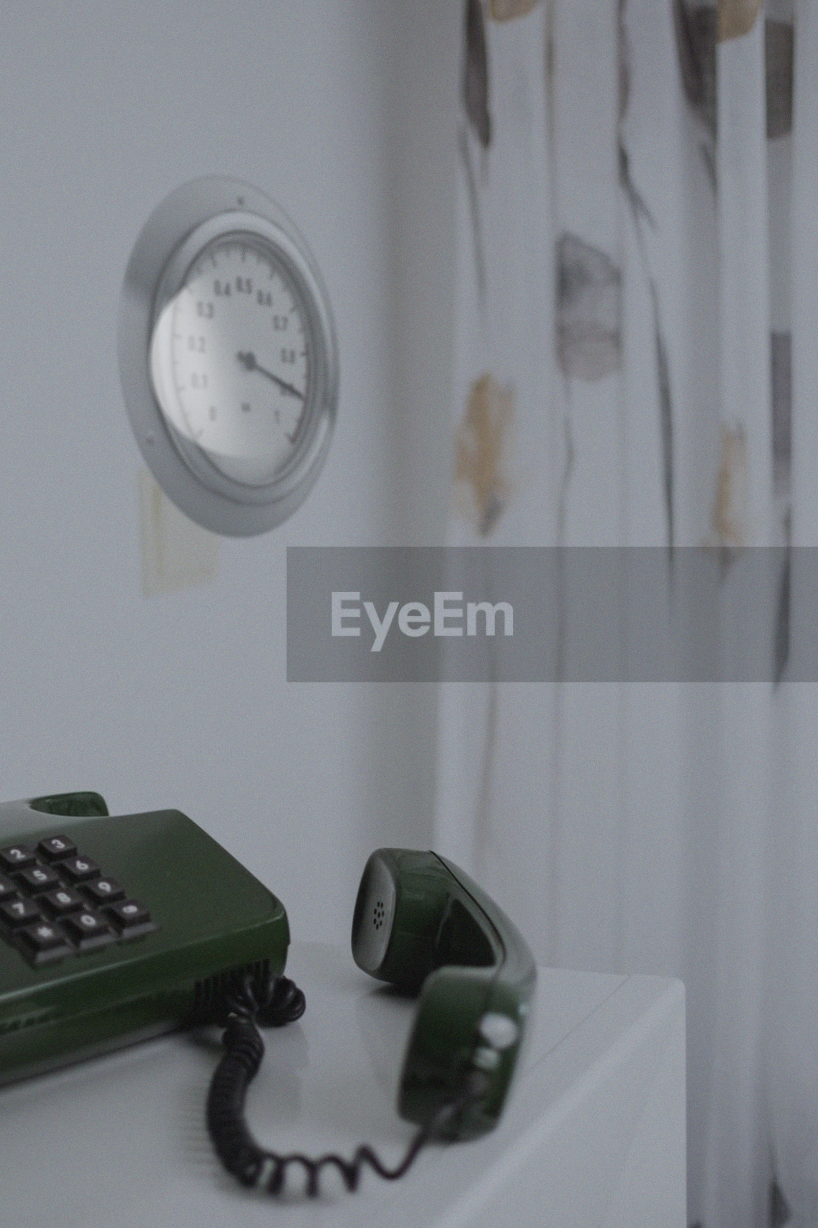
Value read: 0.9,kA
